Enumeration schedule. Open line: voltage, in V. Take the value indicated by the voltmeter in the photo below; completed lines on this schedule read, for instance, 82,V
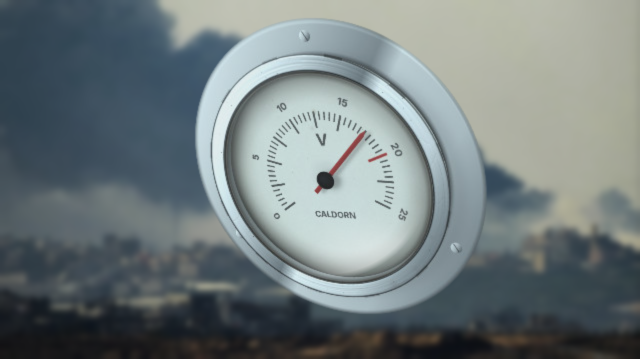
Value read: 17.5,V
